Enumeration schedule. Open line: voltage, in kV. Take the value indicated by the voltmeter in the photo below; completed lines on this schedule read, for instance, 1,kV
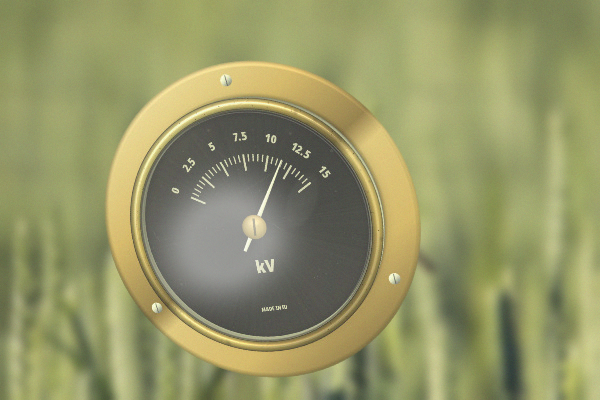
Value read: 11.5,kV
